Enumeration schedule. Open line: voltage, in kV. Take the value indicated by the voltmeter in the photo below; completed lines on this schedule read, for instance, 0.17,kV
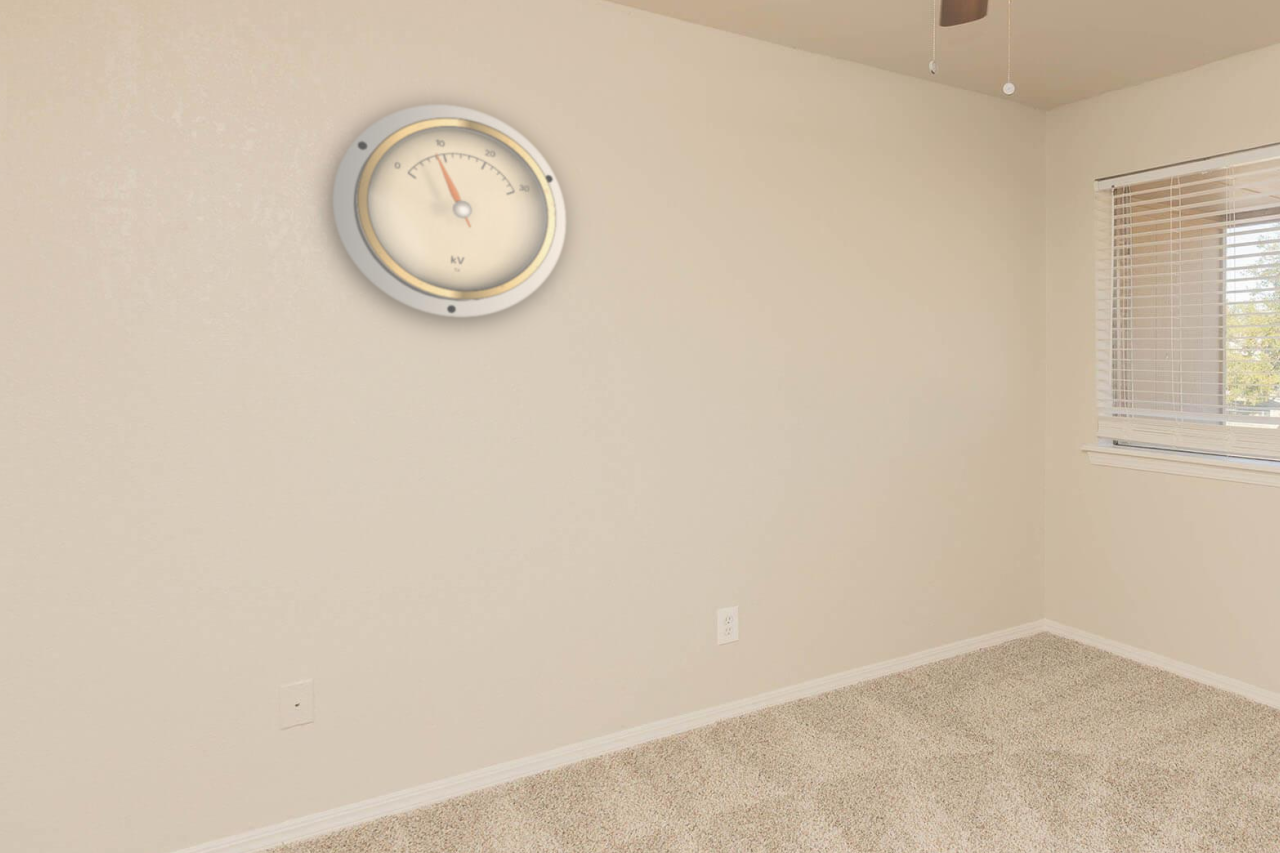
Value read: 8,kV
